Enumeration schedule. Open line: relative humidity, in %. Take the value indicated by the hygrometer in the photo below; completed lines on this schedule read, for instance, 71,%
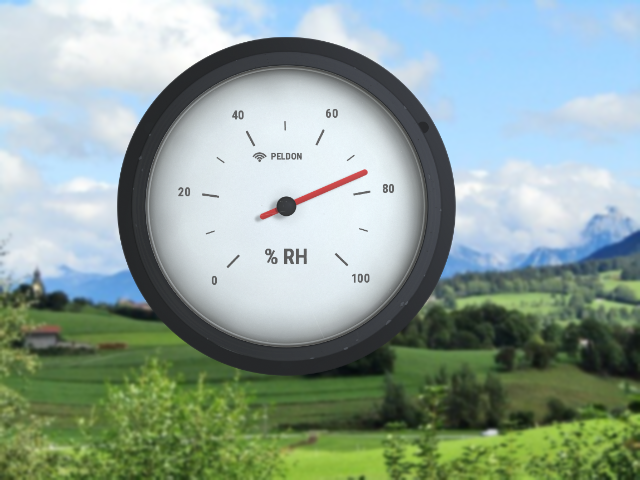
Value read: 75,%
